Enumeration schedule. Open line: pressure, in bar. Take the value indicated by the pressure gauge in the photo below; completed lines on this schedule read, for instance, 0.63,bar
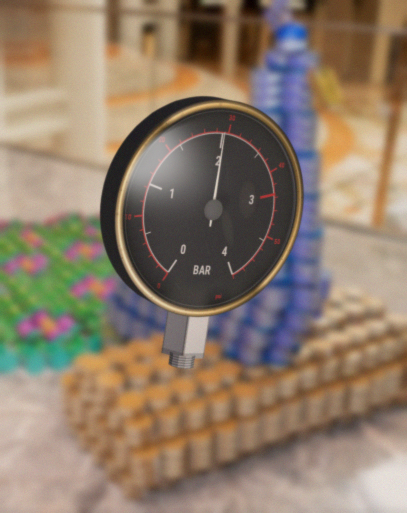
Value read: 2,bar
